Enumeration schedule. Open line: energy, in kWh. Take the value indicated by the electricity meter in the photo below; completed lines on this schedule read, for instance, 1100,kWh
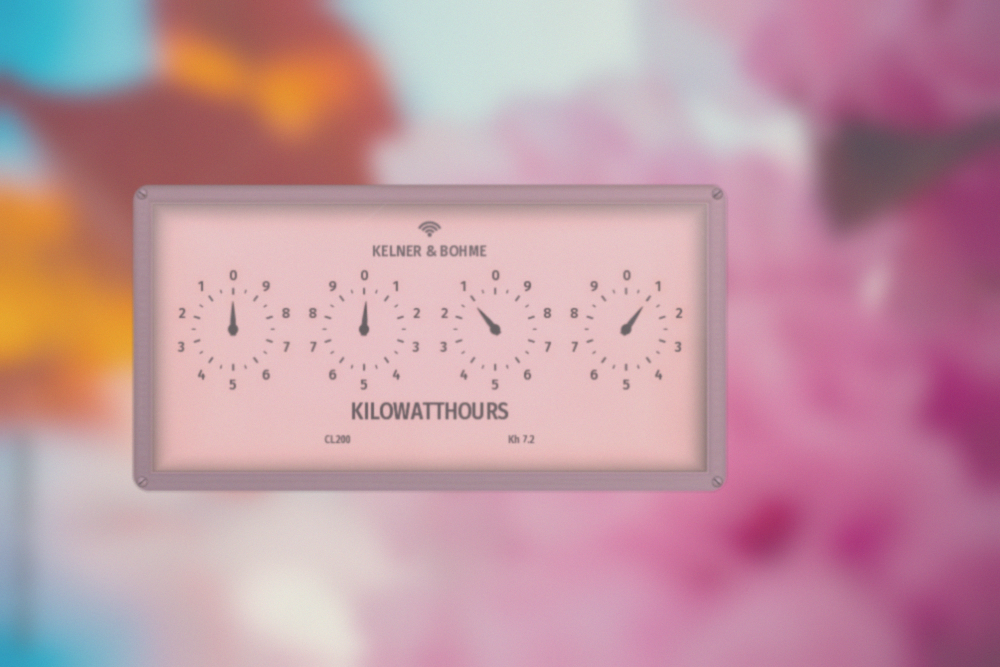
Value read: 11,kWh
